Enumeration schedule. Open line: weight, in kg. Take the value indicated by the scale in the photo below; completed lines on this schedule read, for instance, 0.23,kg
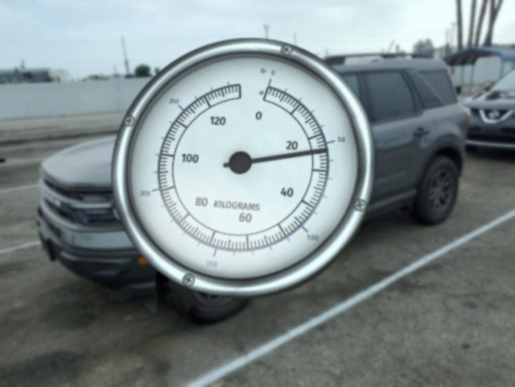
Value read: 25,kg
